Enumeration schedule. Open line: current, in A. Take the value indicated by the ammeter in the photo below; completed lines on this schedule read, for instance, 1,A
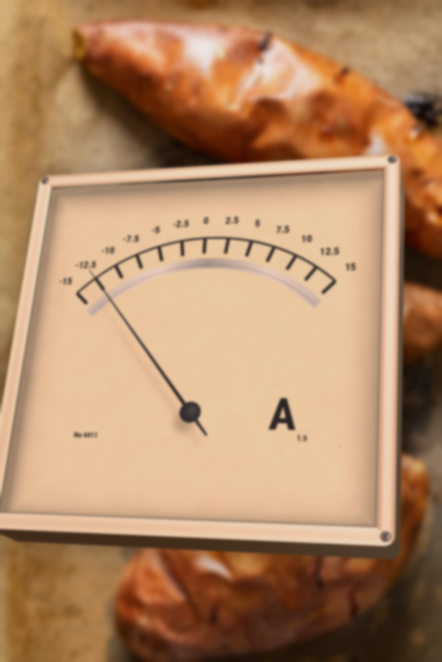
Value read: -12.5,A
